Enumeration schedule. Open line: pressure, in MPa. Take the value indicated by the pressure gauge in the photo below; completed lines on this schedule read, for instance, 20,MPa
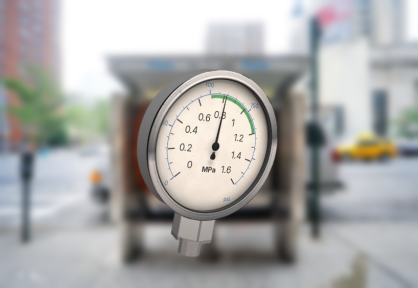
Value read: 0.8,MPa
